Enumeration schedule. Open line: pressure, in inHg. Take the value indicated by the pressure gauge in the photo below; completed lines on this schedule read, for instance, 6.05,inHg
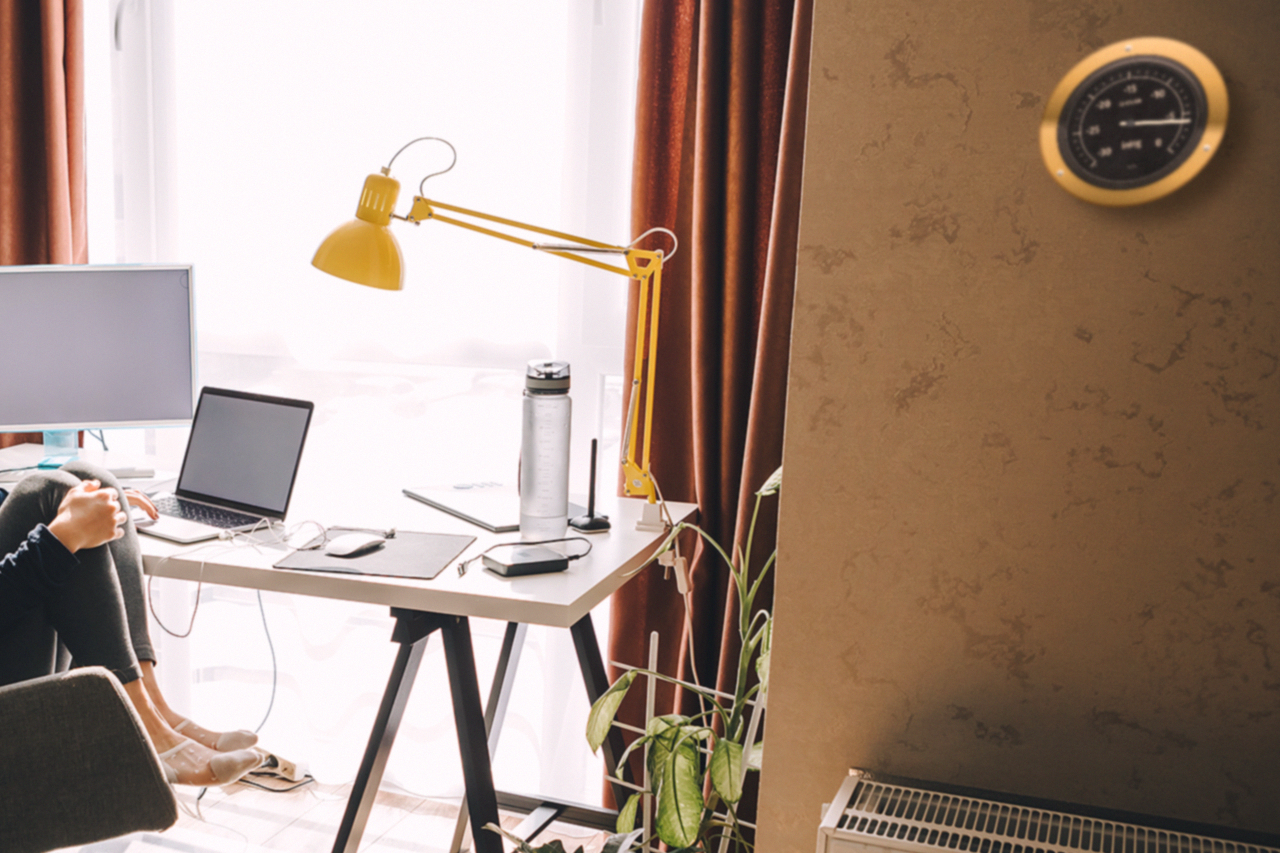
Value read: -4,inHg
